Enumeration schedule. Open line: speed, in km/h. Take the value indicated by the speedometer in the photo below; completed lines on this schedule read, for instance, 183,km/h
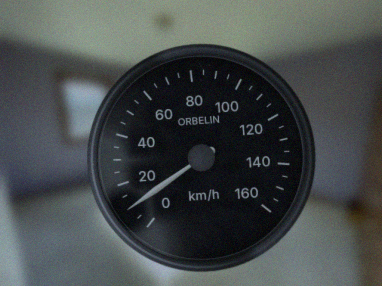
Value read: 10,km/h
